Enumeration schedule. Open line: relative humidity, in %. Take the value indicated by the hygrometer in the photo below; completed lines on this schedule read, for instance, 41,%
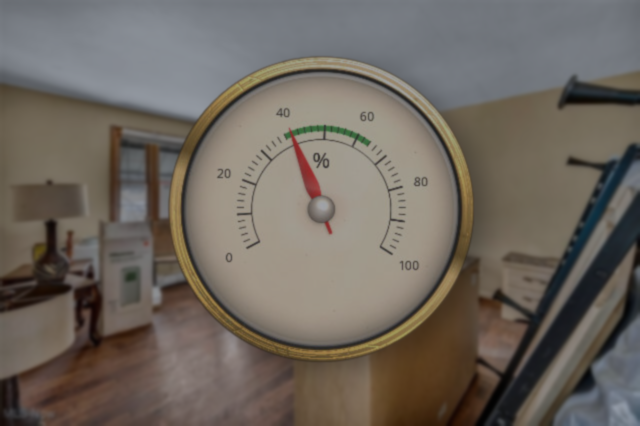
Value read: 40,%
